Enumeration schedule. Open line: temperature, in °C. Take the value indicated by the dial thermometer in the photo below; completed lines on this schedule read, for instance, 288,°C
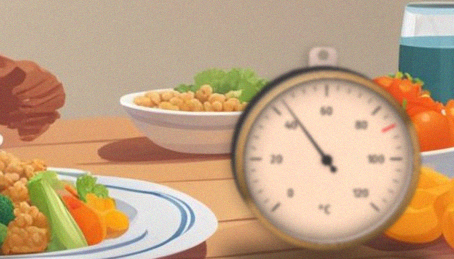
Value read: 44,°C
